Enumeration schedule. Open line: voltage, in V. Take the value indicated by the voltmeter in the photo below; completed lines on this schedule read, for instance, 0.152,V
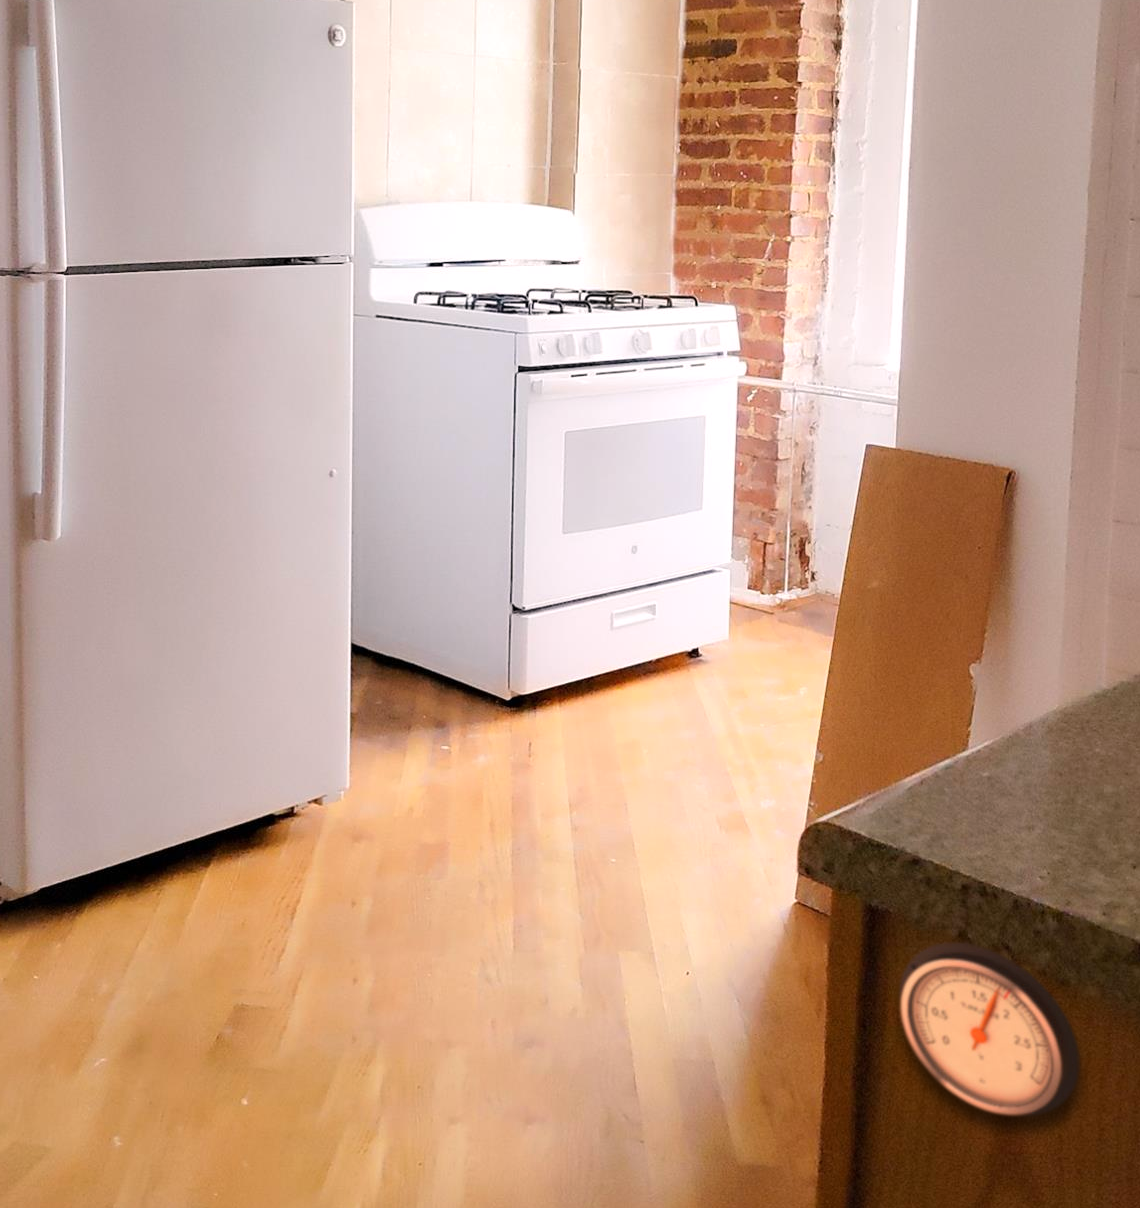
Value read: 1.75,V
